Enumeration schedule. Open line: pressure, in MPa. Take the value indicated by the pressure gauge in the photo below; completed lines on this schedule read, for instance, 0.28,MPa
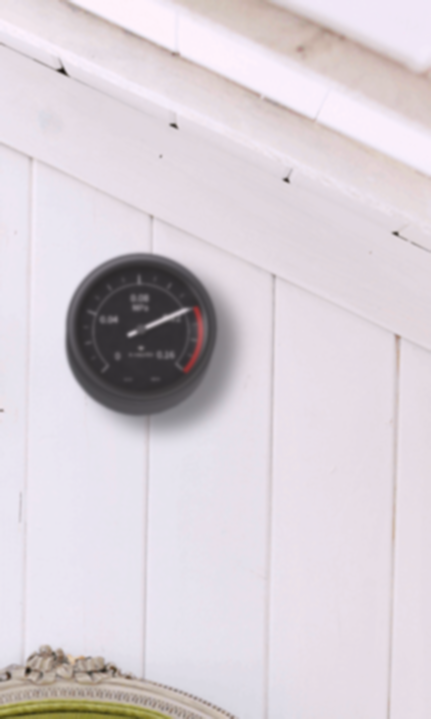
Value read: 0.12,MPa
